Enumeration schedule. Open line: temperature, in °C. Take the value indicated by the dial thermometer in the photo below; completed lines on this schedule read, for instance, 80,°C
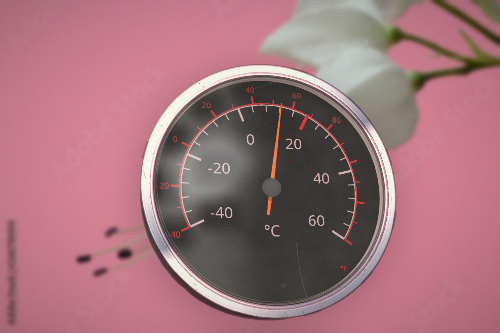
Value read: 12,°C
